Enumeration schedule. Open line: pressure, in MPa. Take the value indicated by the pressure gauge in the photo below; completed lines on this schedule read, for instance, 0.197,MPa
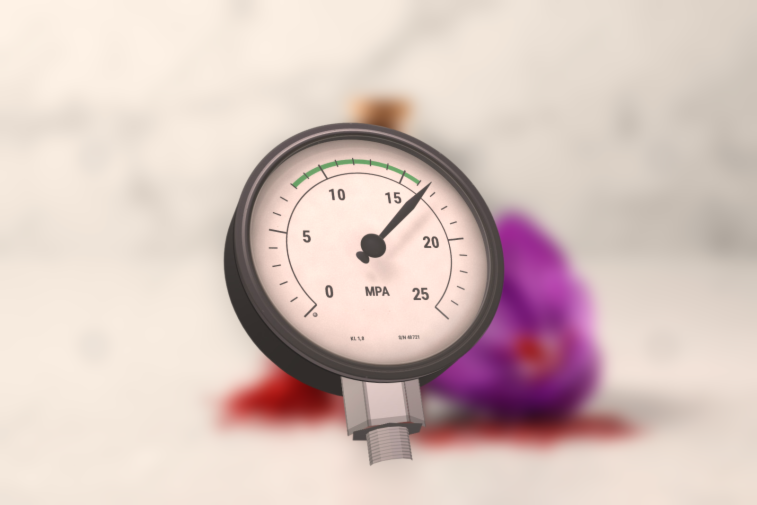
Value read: 16.5,MPa
